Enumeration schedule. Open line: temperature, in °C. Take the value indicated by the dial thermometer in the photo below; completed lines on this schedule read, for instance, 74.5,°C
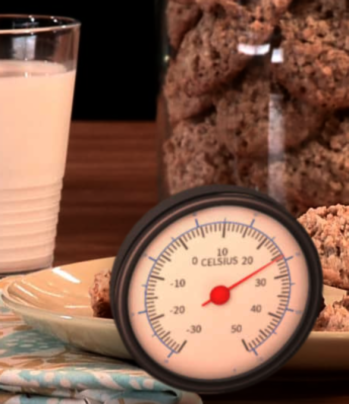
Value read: 25,°C
